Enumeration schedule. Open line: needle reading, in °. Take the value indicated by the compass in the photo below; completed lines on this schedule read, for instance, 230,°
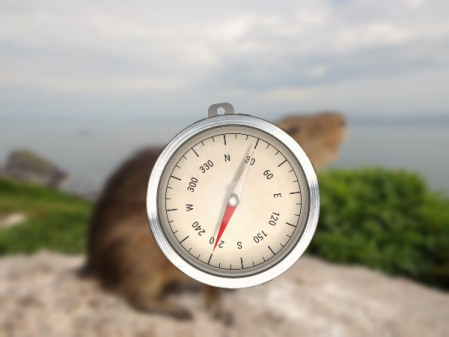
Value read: 210,°
